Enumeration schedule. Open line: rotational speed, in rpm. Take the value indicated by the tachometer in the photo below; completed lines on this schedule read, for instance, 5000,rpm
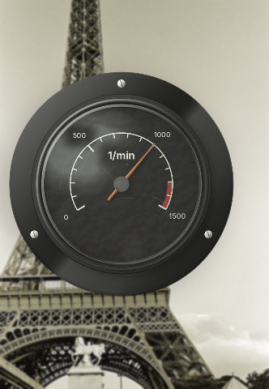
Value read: 1000,rpm
